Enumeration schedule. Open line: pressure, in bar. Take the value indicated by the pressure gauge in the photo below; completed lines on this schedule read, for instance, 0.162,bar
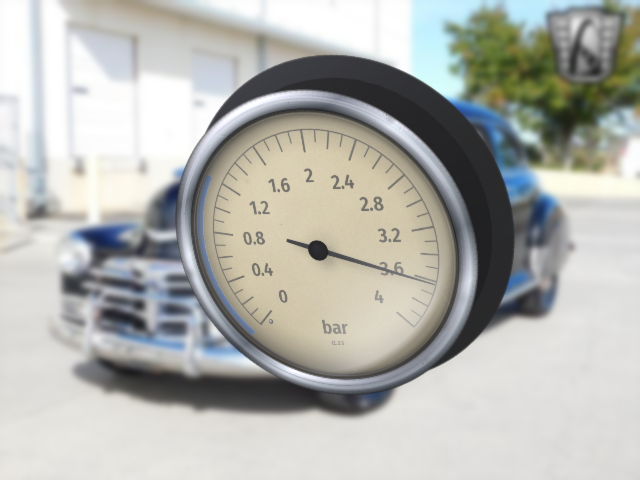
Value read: 3.6,bar
